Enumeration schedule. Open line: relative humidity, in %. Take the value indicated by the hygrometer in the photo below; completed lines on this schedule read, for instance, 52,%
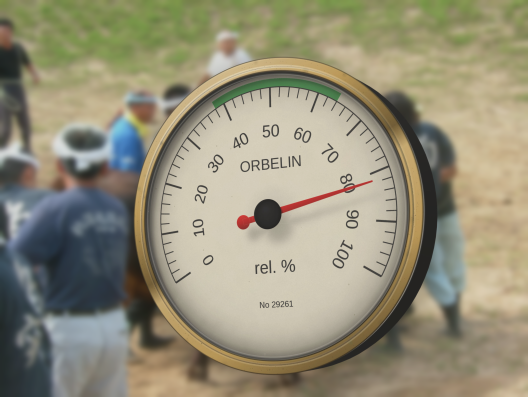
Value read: 82,%
